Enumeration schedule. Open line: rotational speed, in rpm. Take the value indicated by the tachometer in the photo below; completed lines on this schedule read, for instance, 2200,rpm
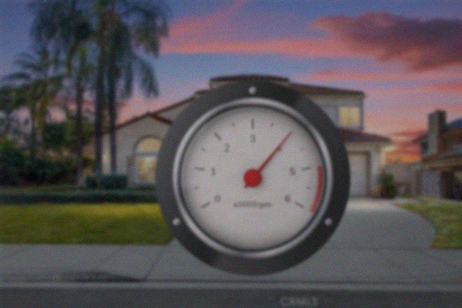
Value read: 4000,rpm
